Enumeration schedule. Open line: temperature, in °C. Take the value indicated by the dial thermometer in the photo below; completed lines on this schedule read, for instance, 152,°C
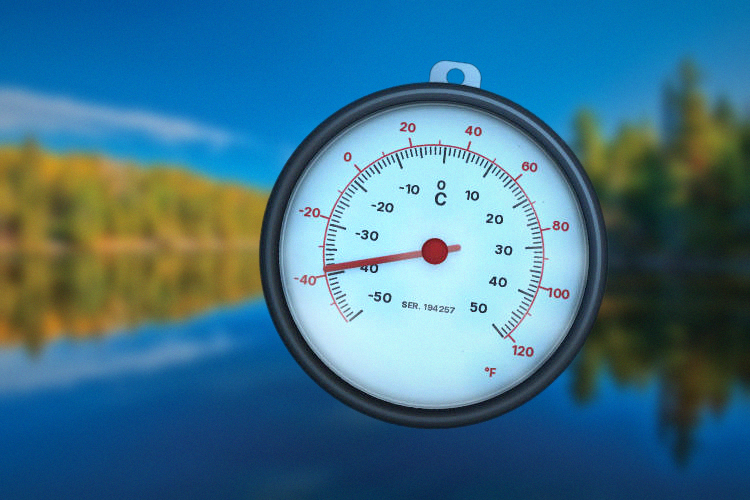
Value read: -39,°C
